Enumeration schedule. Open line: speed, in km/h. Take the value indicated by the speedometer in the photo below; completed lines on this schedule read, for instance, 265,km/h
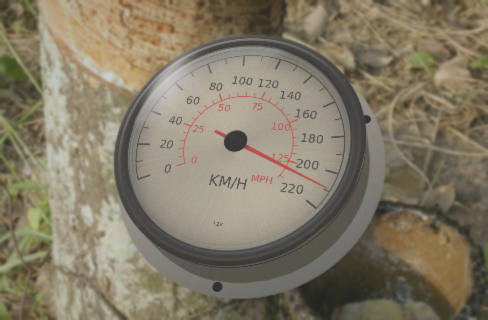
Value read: 210,km/h
